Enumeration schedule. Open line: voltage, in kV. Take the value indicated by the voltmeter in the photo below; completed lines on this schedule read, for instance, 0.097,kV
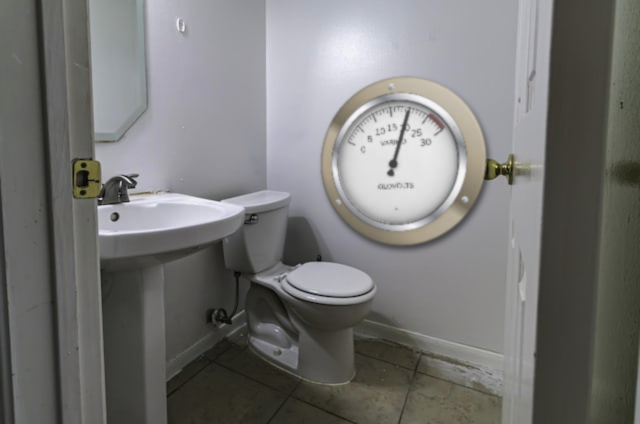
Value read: 20,kV
